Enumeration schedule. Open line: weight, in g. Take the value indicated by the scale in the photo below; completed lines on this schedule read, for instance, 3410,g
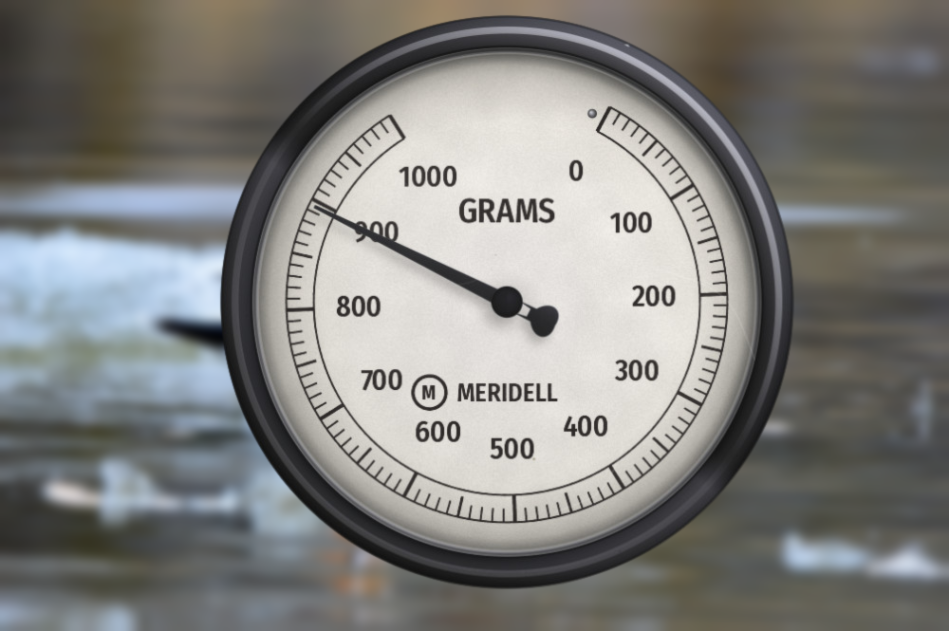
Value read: 895,g
